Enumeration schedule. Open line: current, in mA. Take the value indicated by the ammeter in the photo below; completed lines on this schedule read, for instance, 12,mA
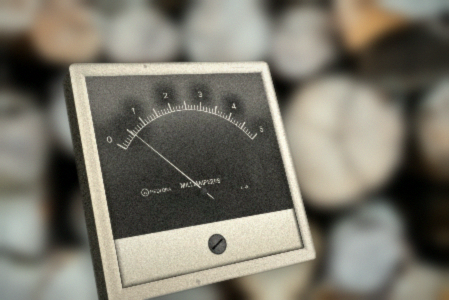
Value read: 0.5,mA
